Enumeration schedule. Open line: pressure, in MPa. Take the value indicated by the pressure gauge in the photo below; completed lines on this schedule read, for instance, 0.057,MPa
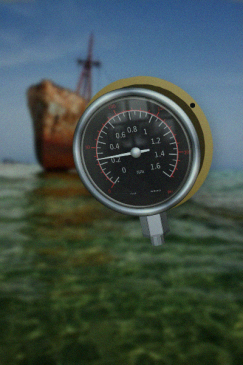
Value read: 0.25,MPa
